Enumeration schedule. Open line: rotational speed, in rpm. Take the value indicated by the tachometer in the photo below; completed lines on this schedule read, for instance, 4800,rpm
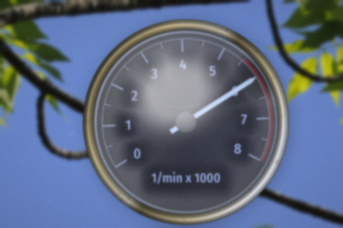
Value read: 6000,rpm
